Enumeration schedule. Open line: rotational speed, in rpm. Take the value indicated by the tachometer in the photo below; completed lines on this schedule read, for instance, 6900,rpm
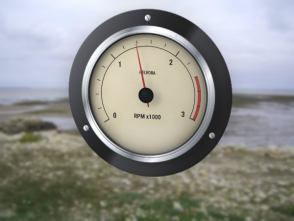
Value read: 1400,rpm
